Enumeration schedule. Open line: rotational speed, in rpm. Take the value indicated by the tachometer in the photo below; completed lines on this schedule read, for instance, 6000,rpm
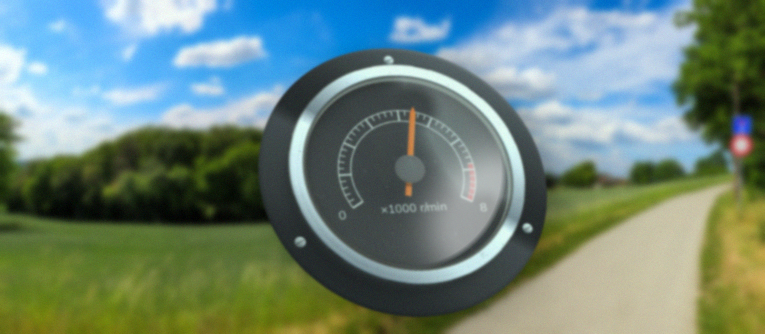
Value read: 4400,rpm
